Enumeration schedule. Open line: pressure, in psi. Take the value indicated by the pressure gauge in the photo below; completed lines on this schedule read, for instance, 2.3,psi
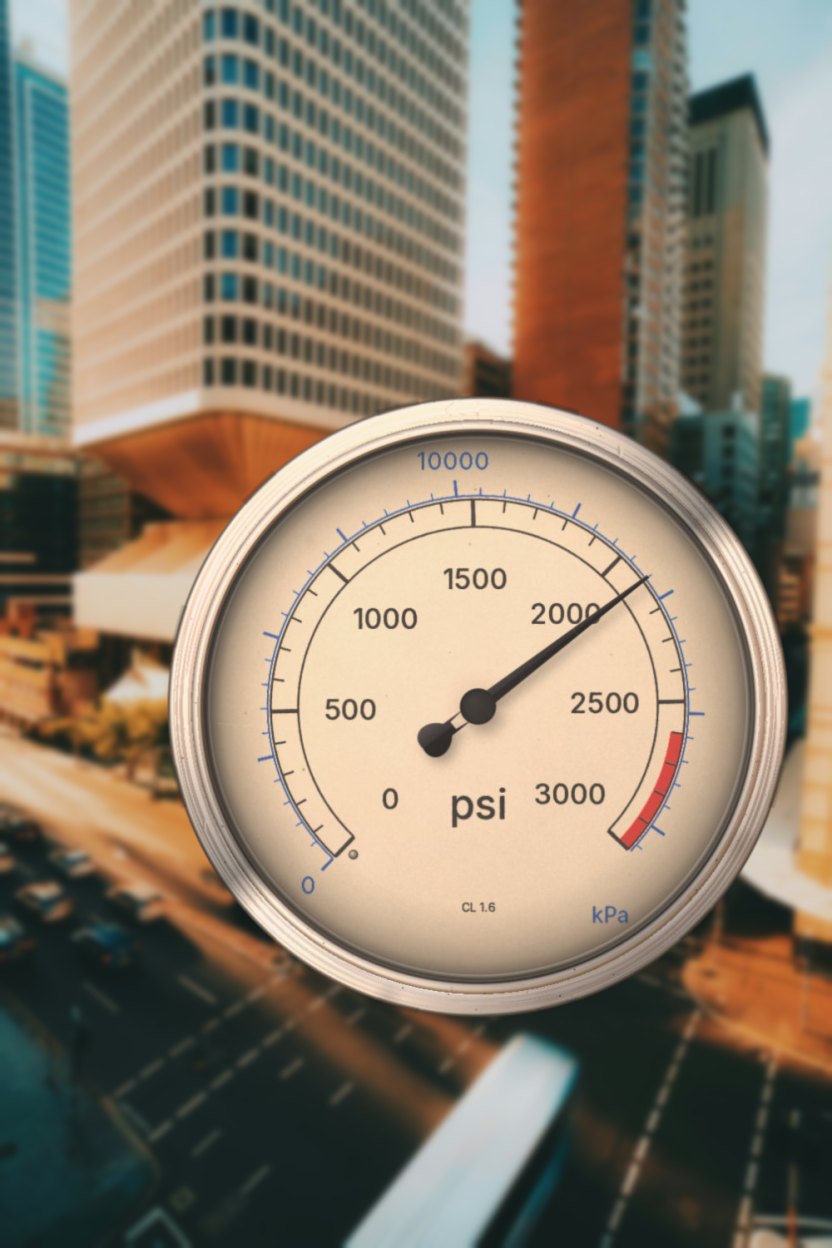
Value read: 2100,psi
